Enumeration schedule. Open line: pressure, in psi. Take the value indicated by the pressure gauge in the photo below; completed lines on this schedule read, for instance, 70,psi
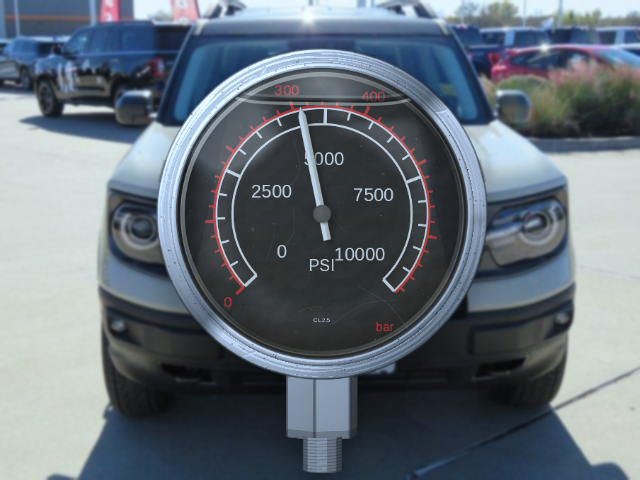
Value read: 4500,psi
